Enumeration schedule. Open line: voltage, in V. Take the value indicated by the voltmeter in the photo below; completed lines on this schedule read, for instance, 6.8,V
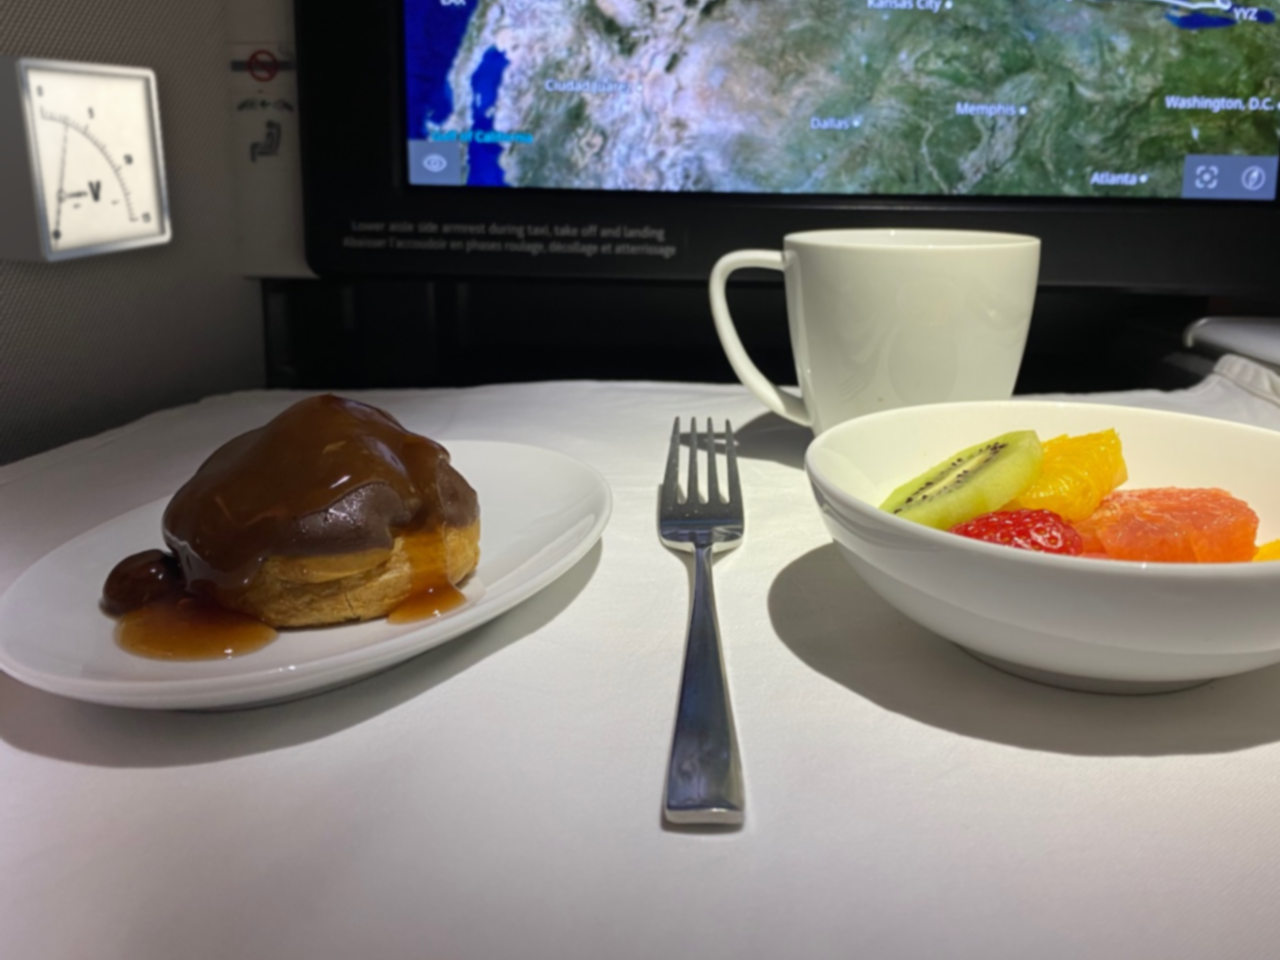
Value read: 2.5,V
